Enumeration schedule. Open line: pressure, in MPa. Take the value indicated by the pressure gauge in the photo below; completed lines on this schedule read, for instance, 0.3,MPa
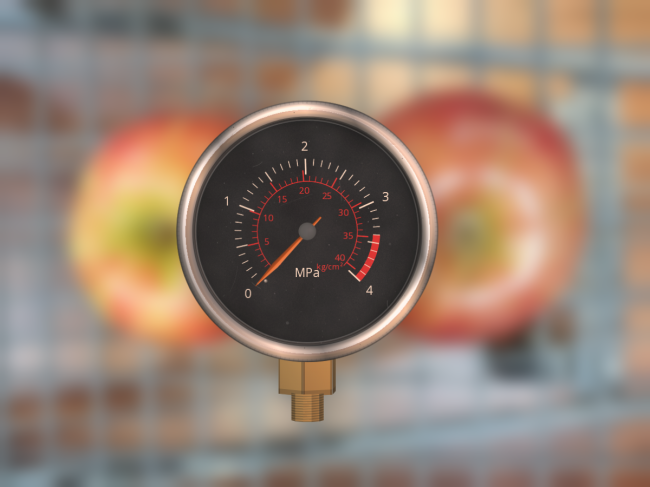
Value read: 0,MPa
